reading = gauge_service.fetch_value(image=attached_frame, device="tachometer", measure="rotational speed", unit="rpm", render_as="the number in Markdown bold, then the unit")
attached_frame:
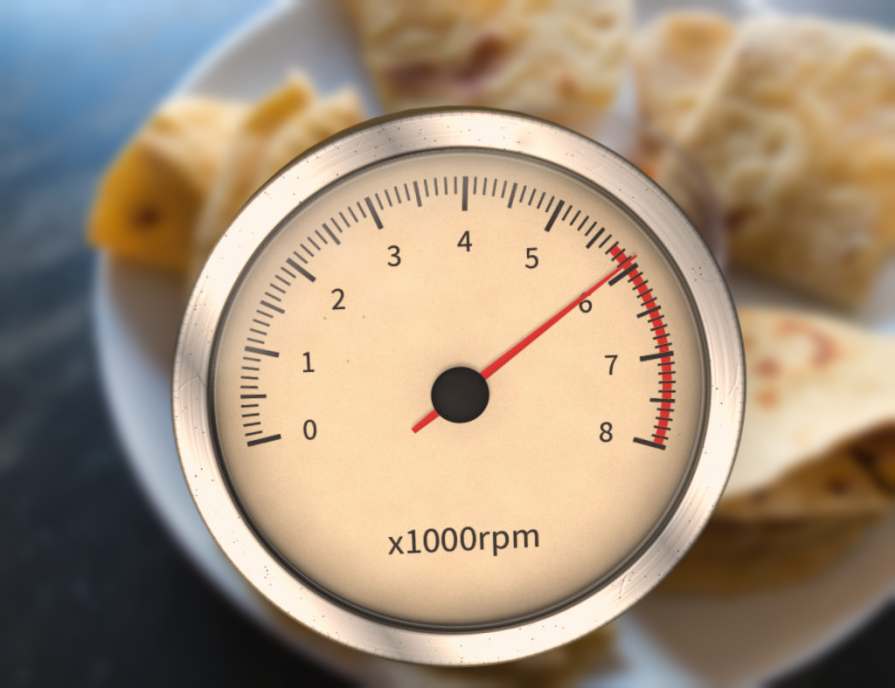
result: **5900** rpm
